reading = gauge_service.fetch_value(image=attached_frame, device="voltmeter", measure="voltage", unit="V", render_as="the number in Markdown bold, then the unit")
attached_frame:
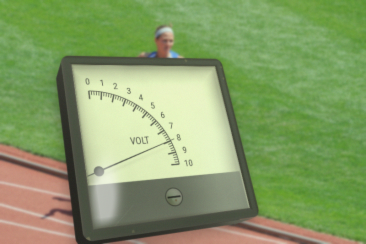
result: **8** V
